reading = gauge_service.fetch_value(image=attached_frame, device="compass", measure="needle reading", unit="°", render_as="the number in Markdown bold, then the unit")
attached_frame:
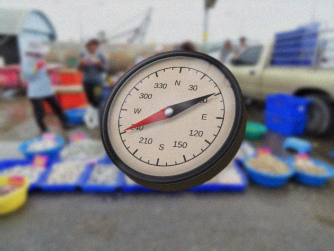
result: **240** °
